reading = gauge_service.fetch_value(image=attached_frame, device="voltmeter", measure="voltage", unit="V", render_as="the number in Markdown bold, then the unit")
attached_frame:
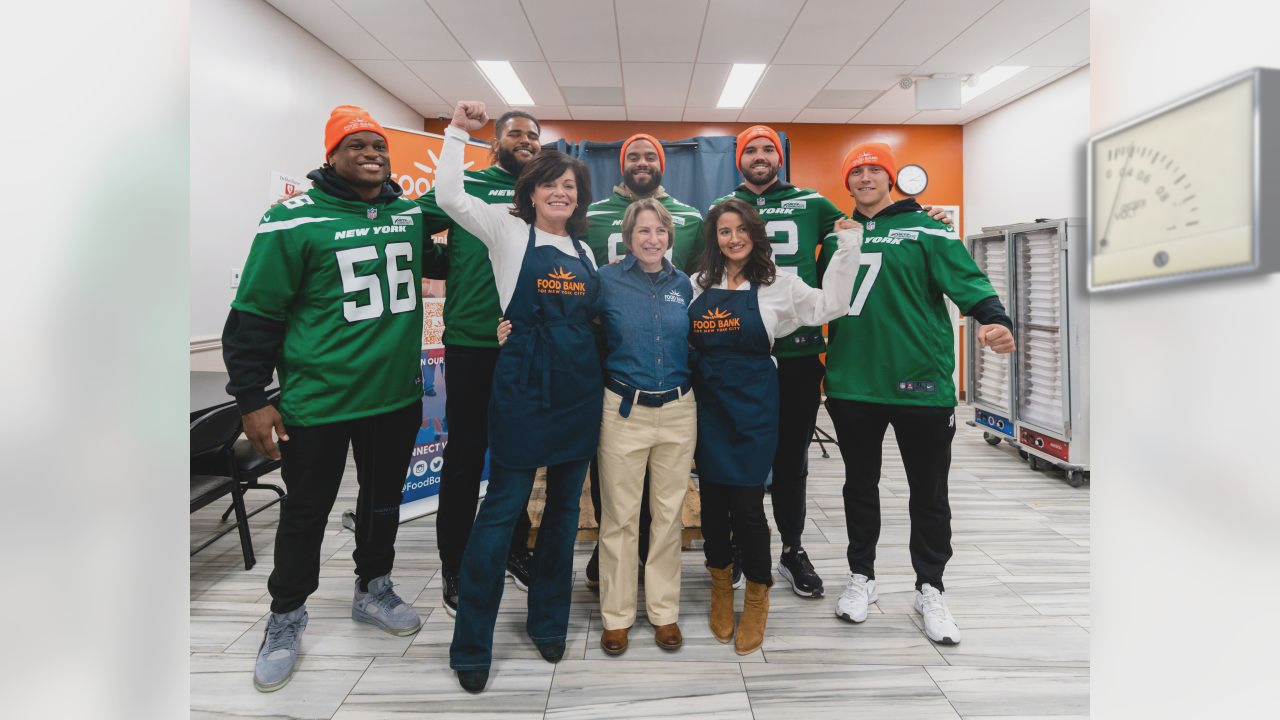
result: **0.4** V
